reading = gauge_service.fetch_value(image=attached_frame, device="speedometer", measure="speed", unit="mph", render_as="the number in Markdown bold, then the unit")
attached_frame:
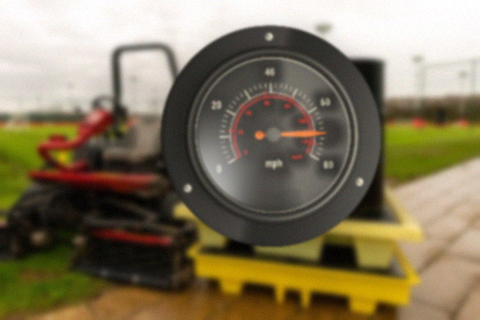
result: **70** mph
